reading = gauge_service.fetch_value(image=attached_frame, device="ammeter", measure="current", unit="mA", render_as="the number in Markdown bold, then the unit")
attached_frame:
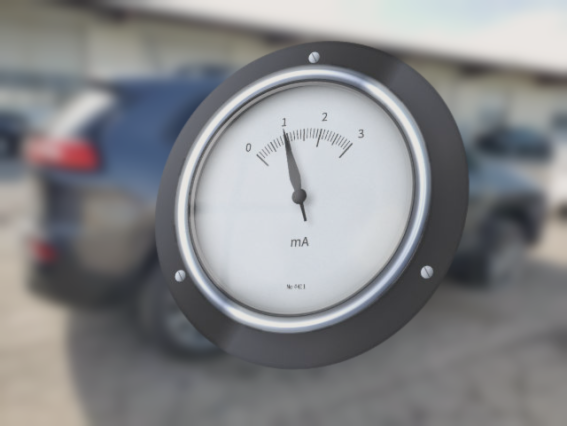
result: **1** mA
